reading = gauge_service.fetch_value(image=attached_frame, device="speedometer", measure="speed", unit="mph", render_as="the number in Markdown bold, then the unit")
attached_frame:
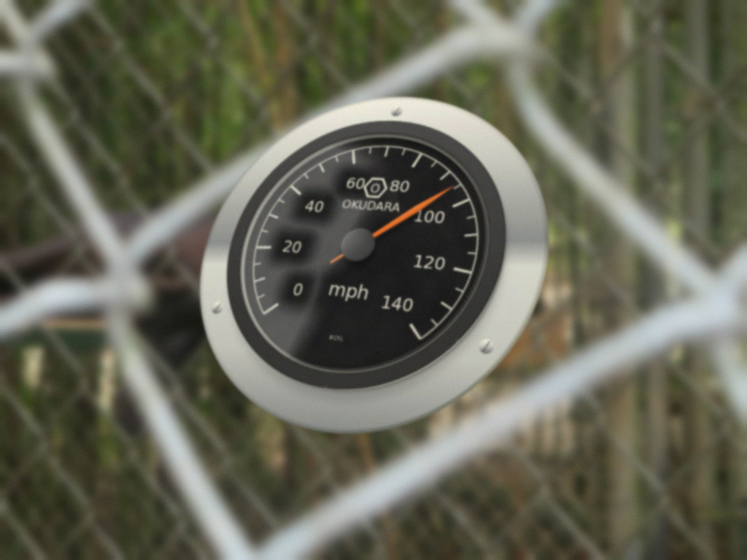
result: **95** mph
